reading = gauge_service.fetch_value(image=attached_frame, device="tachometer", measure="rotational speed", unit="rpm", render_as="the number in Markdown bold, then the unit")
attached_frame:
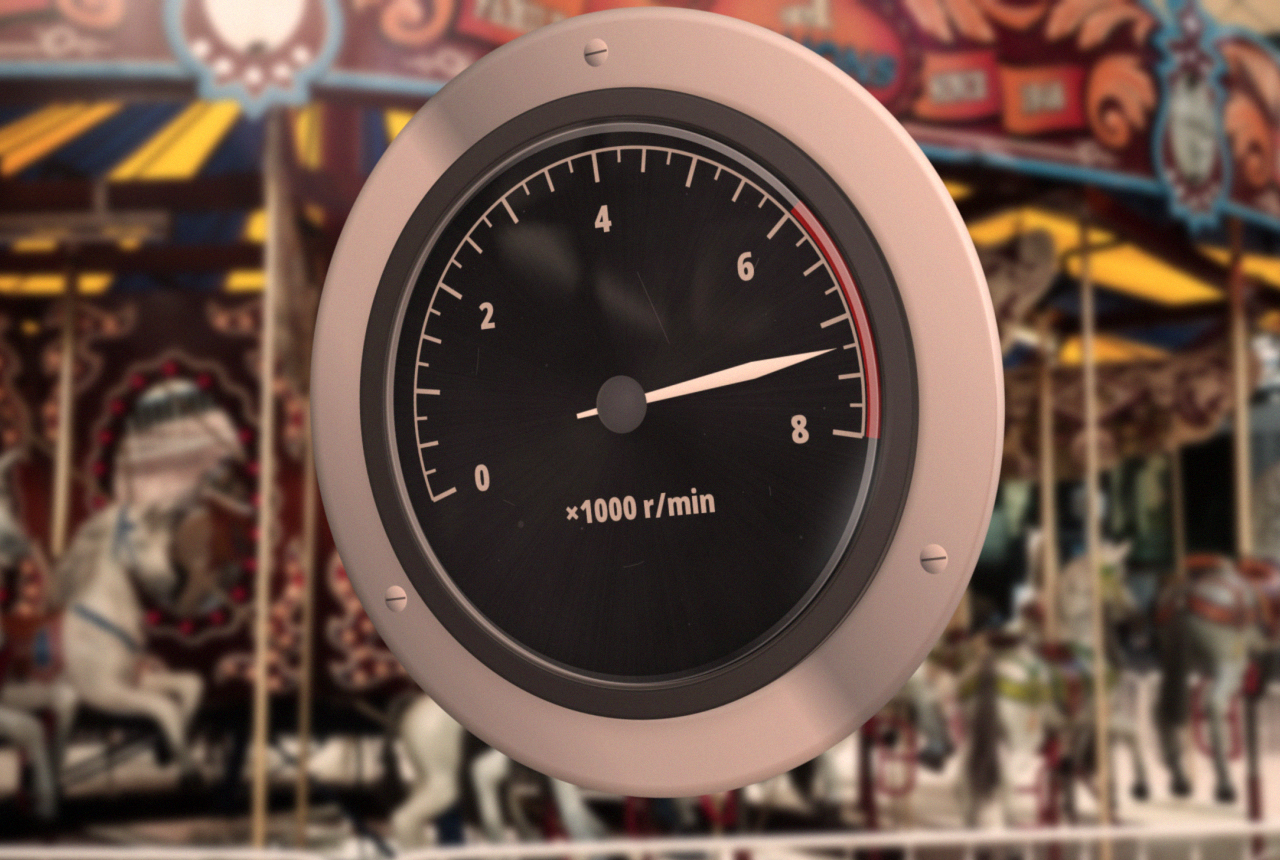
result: **7250** rpm
